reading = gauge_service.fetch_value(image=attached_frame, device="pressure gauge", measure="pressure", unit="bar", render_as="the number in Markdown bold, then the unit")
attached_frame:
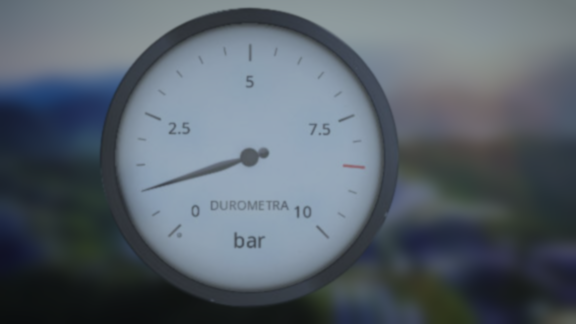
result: **1** bar
